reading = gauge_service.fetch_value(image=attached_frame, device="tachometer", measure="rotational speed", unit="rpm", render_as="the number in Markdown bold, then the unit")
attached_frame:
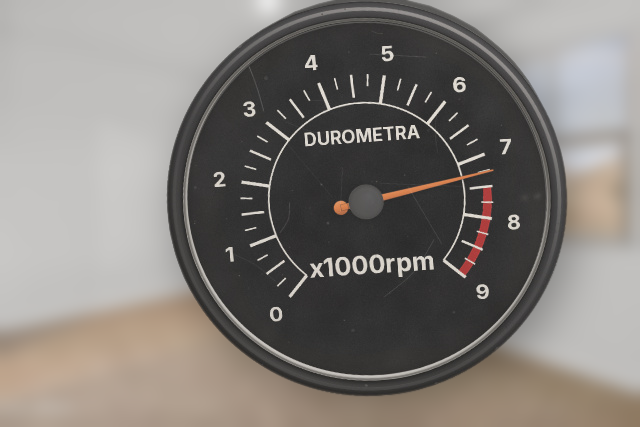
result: **7250** rpm
